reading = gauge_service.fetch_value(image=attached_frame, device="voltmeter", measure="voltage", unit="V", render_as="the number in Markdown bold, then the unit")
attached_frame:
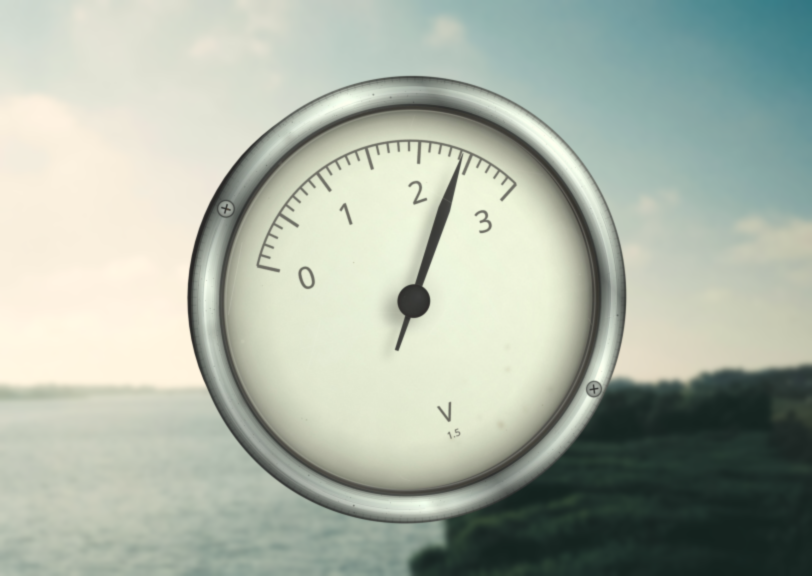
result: **2.4** V
